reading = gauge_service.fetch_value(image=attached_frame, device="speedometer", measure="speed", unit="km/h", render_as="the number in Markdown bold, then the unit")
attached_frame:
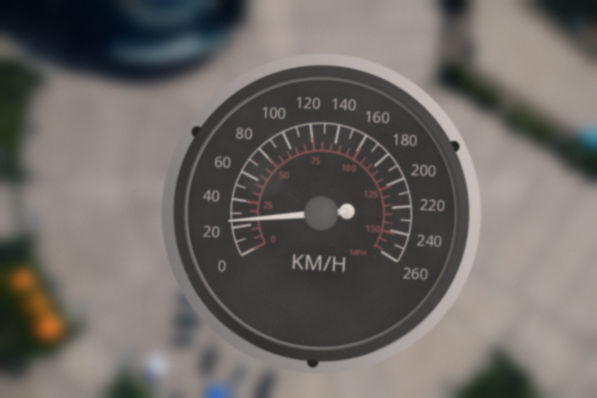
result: **25** km/h
